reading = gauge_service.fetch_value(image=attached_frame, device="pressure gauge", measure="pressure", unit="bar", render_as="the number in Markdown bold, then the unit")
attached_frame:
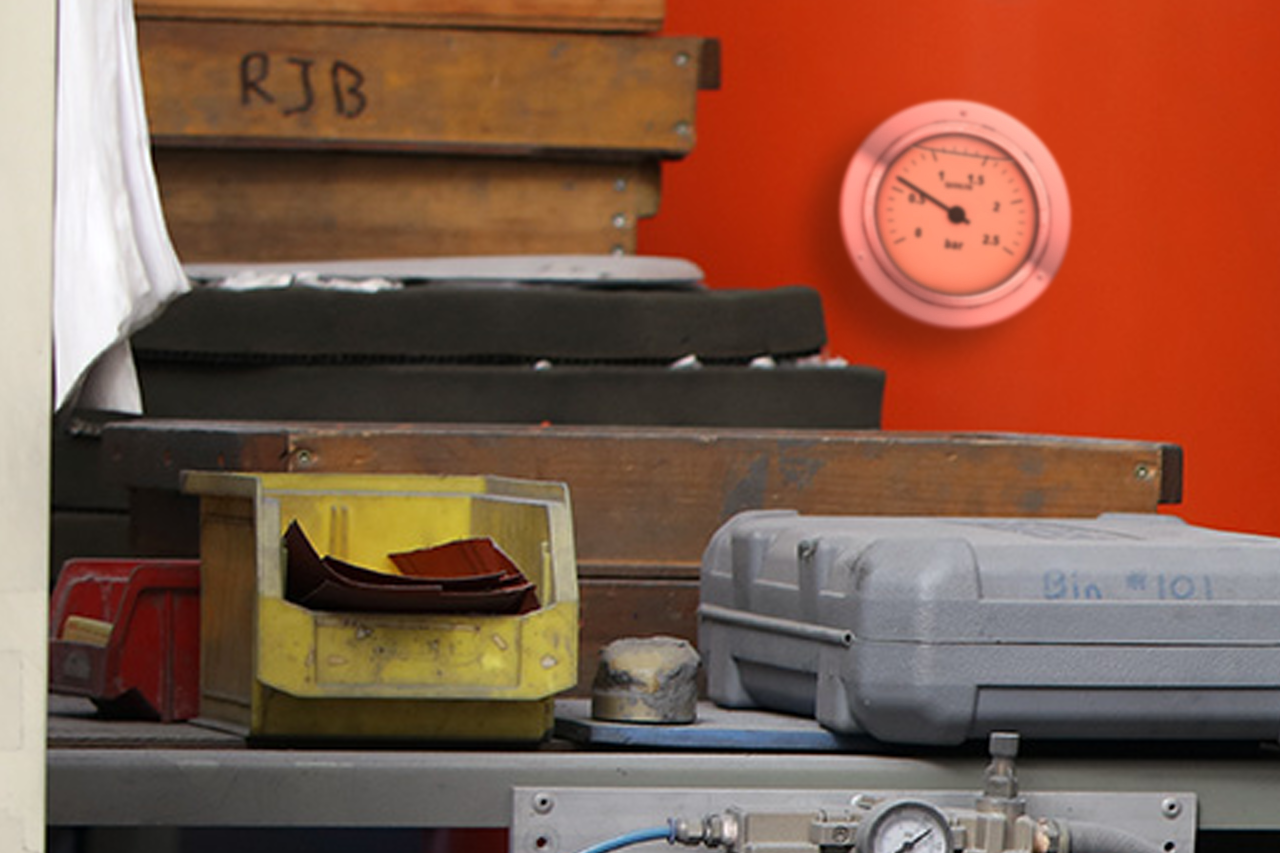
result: **0.6** bar
